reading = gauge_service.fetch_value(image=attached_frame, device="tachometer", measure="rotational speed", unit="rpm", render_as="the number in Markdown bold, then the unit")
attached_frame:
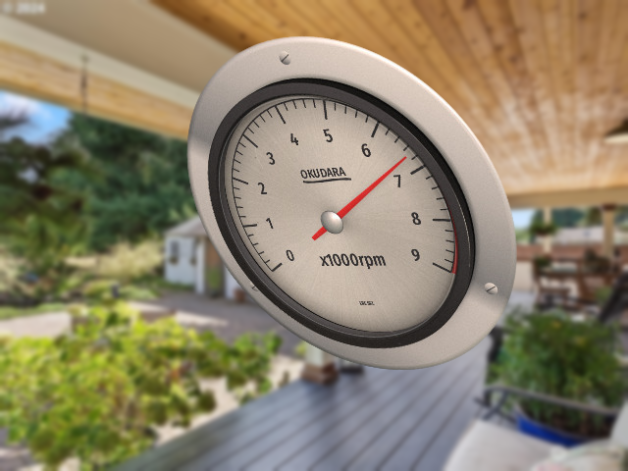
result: **6700** rpm
